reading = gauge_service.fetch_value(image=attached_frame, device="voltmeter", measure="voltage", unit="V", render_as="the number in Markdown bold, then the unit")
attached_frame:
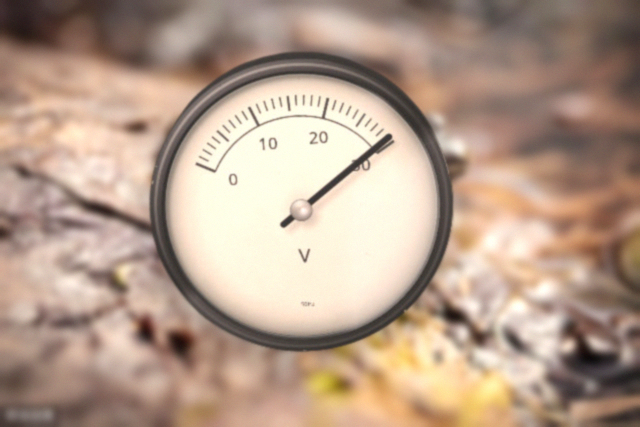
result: **29** V
